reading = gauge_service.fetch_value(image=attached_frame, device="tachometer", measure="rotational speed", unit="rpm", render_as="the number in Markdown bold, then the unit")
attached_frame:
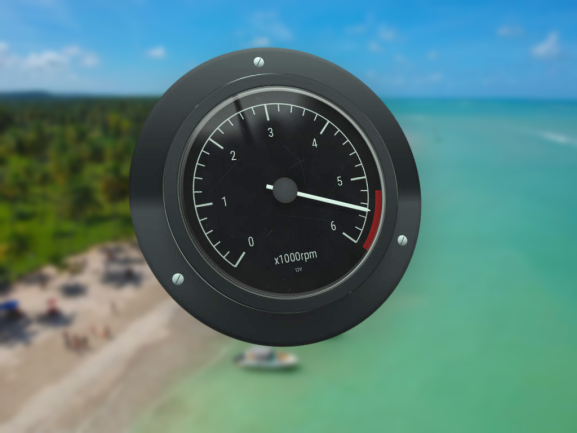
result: **5500** rpm
